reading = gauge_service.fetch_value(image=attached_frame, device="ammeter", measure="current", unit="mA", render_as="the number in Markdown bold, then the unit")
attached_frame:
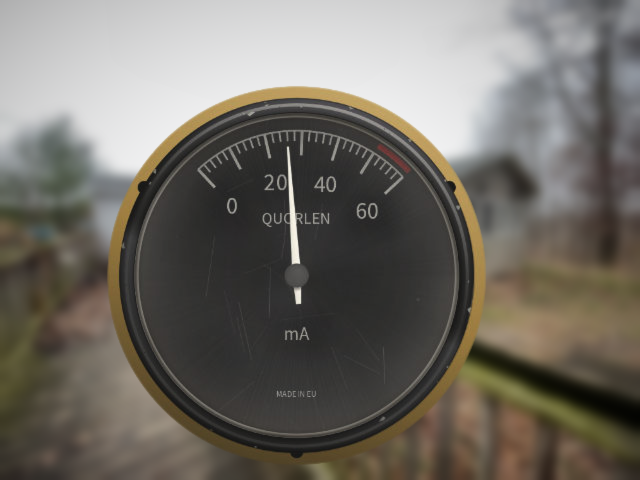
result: **26** mA
